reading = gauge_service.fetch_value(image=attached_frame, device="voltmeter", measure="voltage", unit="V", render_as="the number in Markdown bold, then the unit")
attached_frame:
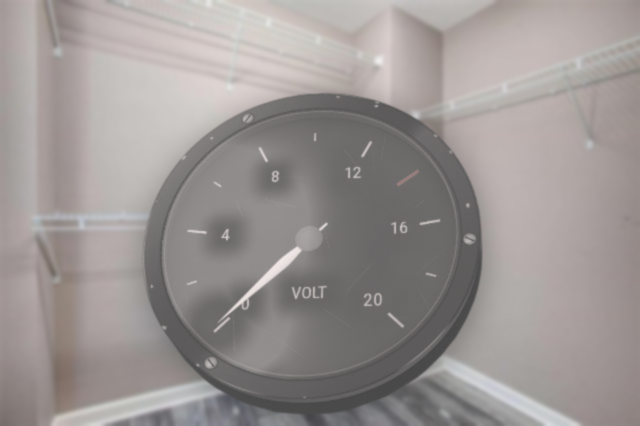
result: **0** V
